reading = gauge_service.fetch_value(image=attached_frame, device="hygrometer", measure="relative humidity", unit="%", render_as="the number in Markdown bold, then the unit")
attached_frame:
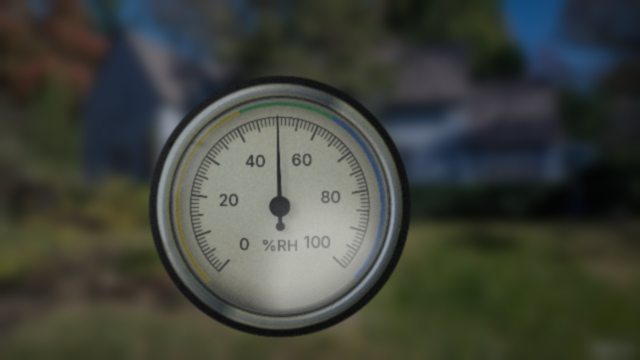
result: **50** %
